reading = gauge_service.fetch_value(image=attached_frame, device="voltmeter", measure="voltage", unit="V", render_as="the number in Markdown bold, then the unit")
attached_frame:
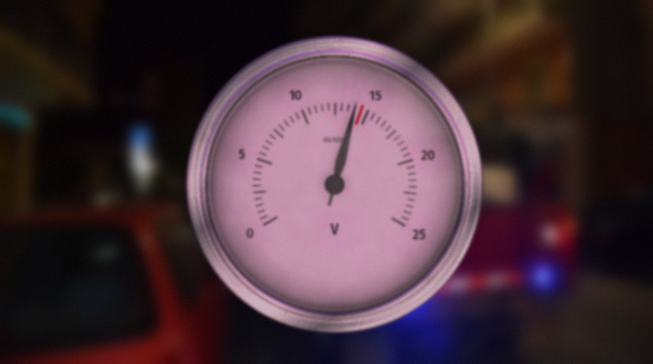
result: **14** V
